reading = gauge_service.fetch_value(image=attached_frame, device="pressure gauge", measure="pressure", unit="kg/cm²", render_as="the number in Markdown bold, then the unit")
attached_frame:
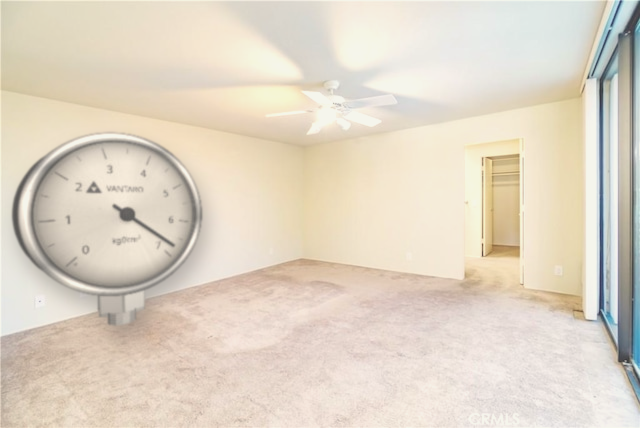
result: **6.75** kg/cm²
